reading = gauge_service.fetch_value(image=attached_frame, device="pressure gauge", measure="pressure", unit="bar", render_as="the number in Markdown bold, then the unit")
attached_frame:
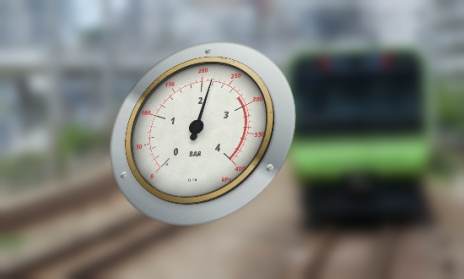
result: **2.2** bar
